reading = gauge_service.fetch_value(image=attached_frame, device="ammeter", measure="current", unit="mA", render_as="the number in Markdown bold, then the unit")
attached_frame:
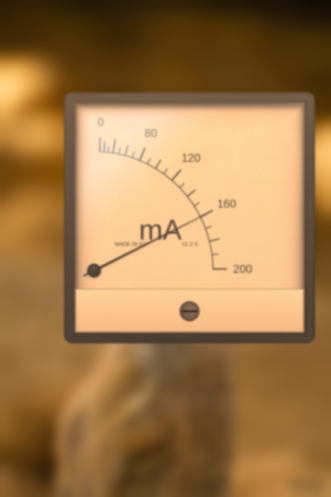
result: **160** mA
